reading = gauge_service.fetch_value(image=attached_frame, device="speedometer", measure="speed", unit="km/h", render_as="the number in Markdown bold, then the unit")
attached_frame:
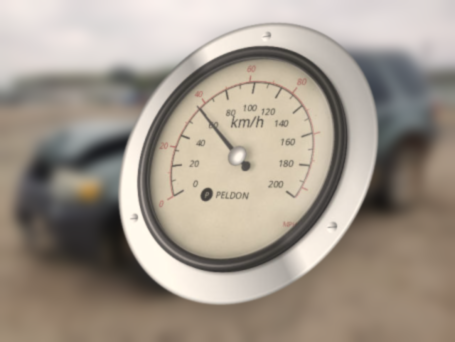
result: **60** km/h
